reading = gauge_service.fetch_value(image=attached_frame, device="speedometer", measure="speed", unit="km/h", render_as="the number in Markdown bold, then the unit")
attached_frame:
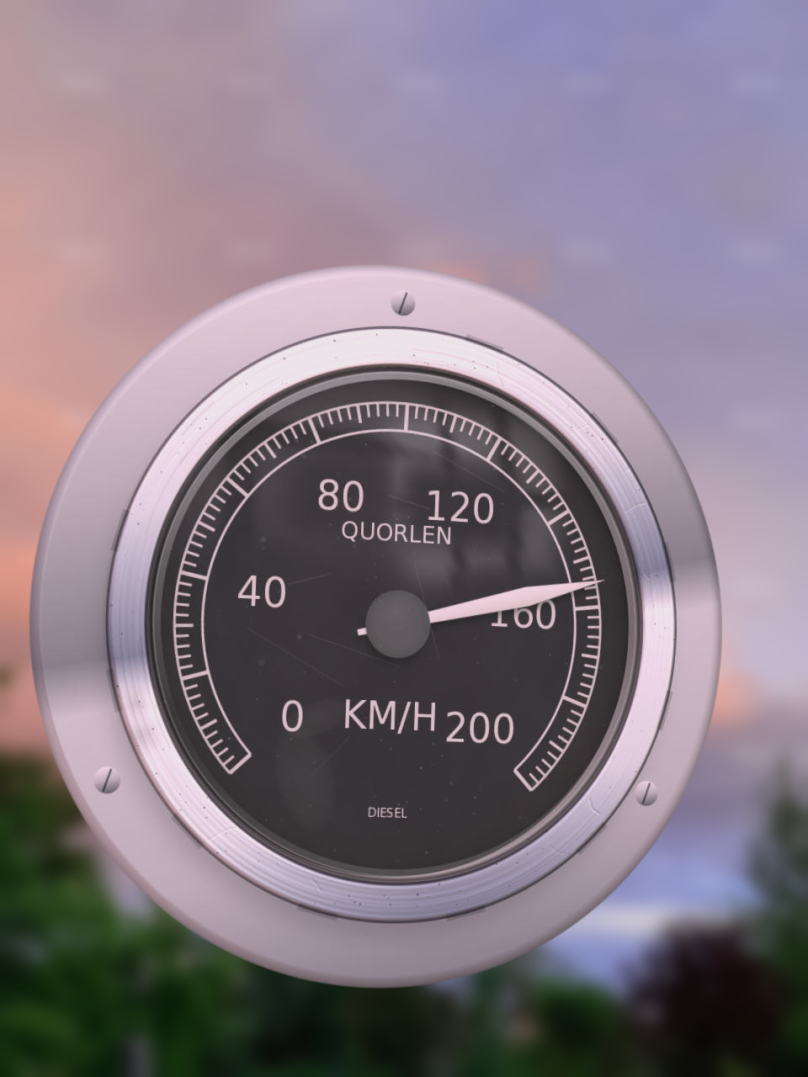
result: **155** km/h
